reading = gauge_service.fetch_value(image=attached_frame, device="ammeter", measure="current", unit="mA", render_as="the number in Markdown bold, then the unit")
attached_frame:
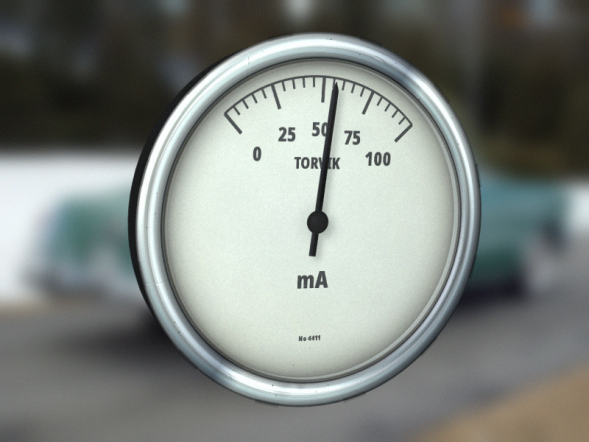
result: **55** mA
